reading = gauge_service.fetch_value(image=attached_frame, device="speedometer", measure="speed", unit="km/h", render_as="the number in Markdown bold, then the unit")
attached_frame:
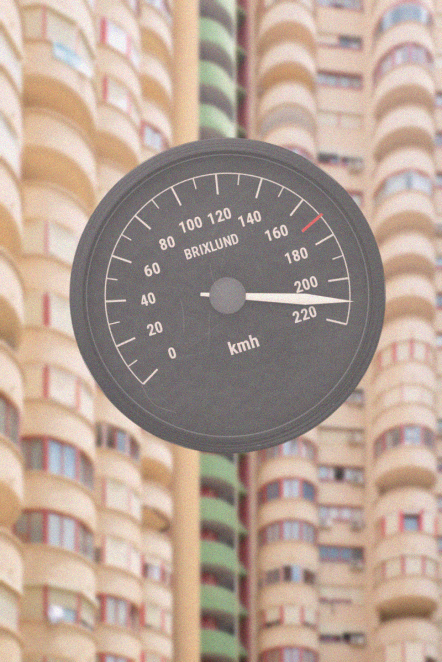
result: **210** km/h
